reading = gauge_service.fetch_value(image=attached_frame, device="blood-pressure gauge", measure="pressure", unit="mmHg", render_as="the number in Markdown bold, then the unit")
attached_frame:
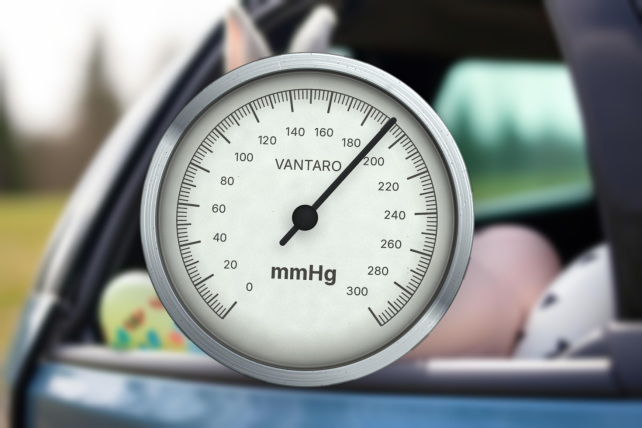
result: **192** mmHg
